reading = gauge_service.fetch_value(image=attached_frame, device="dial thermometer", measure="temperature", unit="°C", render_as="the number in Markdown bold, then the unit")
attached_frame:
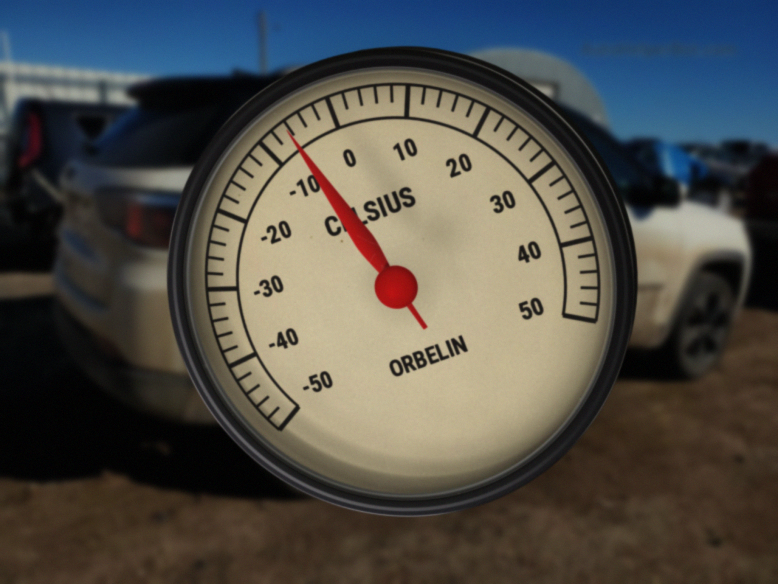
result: **-6** °C
